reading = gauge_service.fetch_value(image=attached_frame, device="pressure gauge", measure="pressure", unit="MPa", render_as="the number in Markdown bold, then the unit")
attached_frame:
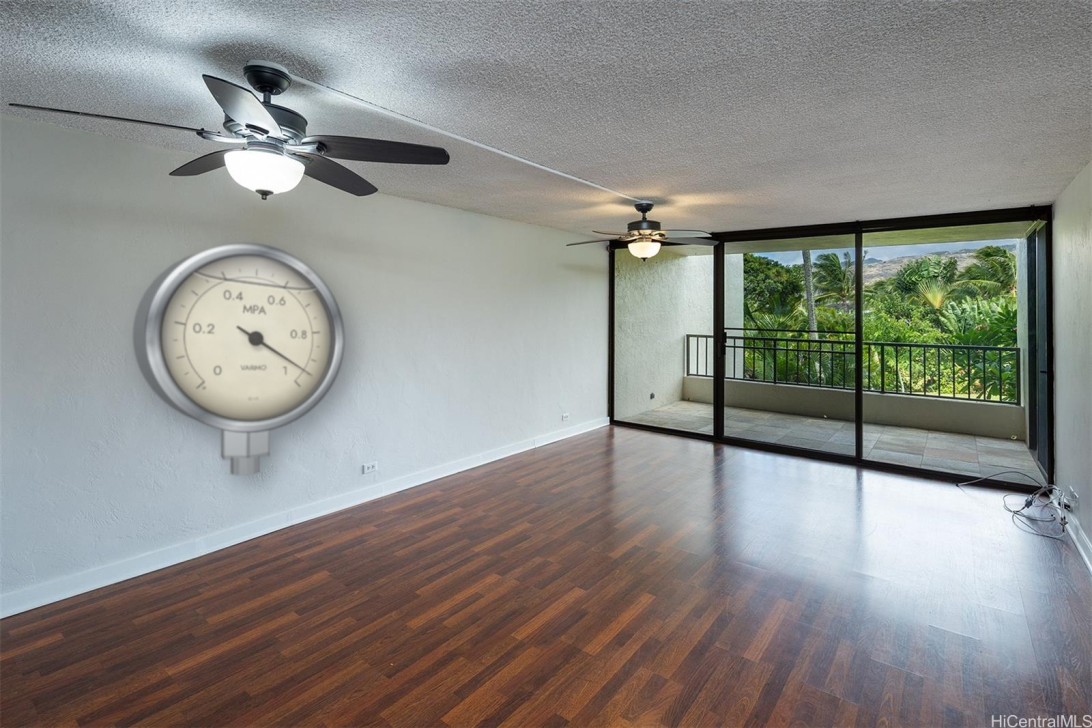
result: **0.95** MPa
